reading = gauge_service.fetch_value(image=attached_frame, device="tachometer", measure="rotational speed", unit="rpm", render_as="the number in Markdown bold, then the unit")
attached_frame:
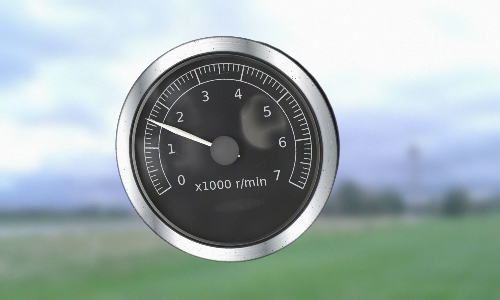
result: **1600** rpm
